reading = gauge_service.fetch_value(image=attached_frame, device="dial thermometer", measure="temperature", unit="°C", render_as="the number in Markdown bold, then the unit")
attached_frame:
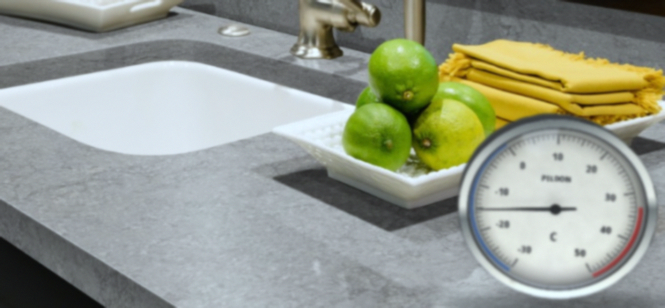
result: **-15** °C
